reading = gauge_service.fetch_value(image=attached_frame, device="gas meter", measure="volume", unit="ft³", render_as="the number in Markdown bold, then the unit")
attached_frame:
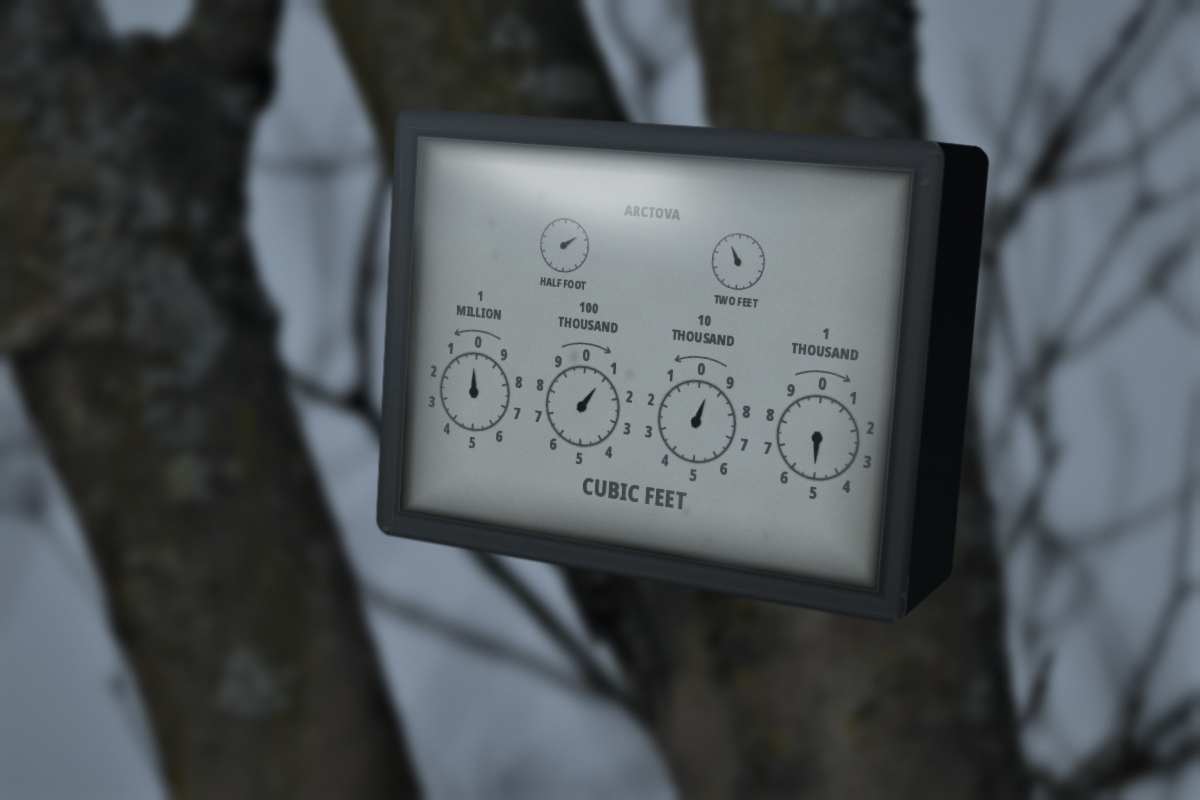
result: **9500** ft³
